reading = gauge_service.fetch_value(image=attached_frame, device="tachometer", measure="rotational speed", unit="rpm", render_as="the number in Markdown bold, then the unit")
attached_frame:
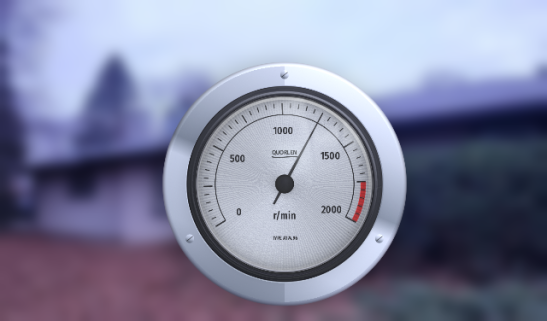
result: **1250** rpm
